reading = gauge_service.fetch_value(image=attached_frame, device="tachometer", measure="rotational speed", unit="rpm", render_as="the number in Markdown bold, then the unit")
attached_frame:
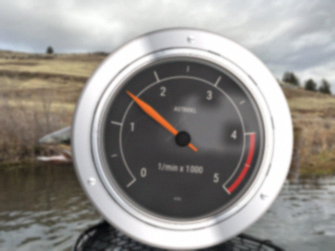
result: **1500** rpm
